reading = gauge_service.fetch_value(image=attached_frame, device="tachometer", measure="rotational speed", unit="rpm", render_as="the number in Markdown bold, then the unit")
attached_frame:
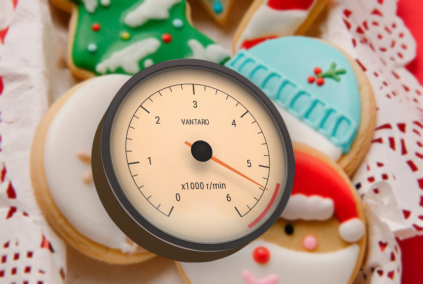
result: **5400** rpm
